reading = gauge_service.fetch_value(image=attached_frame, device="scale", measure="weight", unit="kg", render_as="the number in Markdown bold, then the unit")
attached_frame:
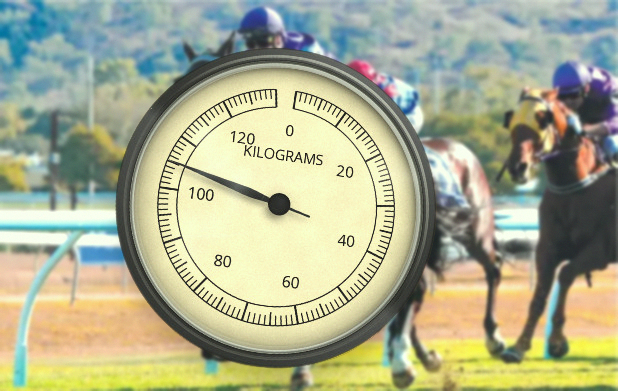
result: **105** kg
